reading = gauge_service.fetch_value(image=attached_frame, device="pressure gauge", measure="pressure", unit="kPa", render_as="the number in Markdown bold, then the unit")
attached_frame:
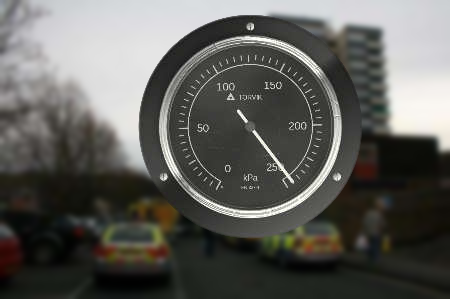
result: **245** kPa
